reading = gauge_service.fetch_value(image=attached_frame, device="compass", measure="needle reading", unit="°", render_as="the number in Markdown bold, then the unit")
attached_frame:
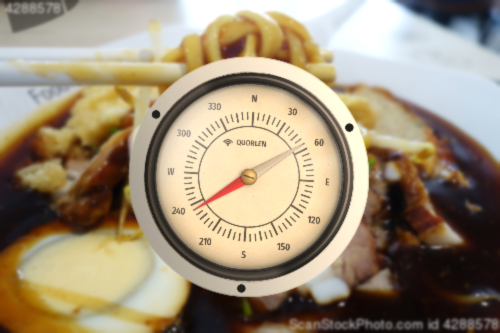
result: **235** °
